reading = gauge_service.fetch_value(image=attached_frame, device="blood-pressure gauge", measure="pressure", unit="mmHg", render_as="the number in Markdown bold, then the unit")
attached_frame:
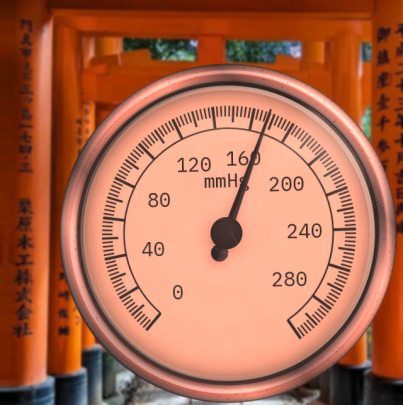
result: **168** mmHg
